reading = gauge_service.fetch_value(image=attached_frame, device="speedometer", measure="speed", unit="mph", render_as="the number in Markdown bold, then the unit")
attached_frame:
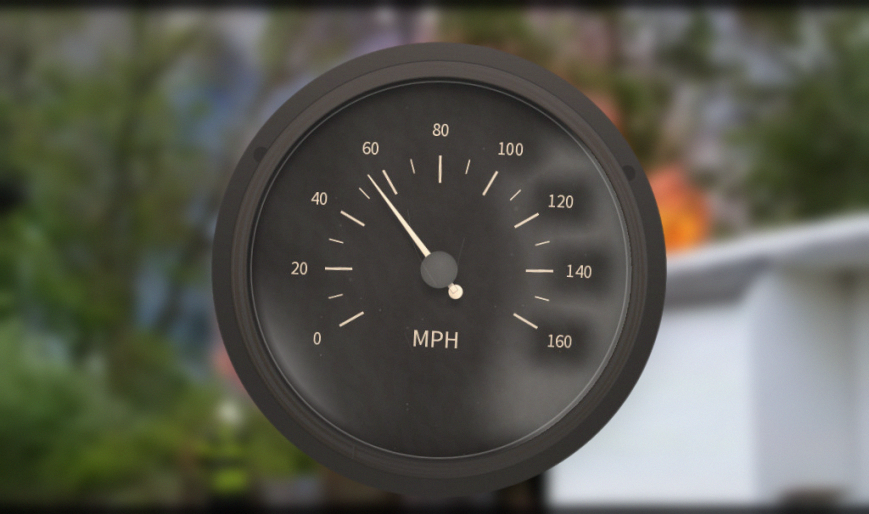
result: **55** mph
